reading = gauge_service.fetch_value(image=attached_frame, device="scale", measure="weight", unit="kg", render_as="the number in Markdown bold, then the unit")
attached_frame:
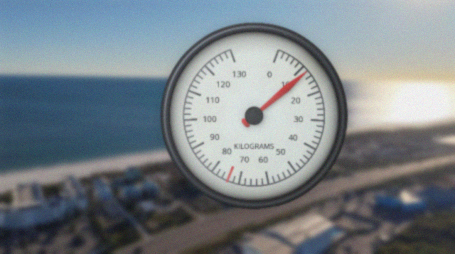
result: **12** kg
